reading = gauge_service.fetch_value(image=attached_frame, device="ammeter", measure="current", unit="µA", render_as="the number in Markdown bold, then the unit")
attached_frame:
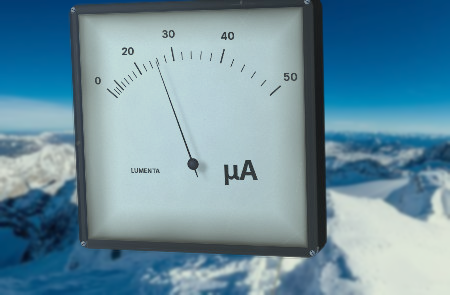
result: **26** µA
